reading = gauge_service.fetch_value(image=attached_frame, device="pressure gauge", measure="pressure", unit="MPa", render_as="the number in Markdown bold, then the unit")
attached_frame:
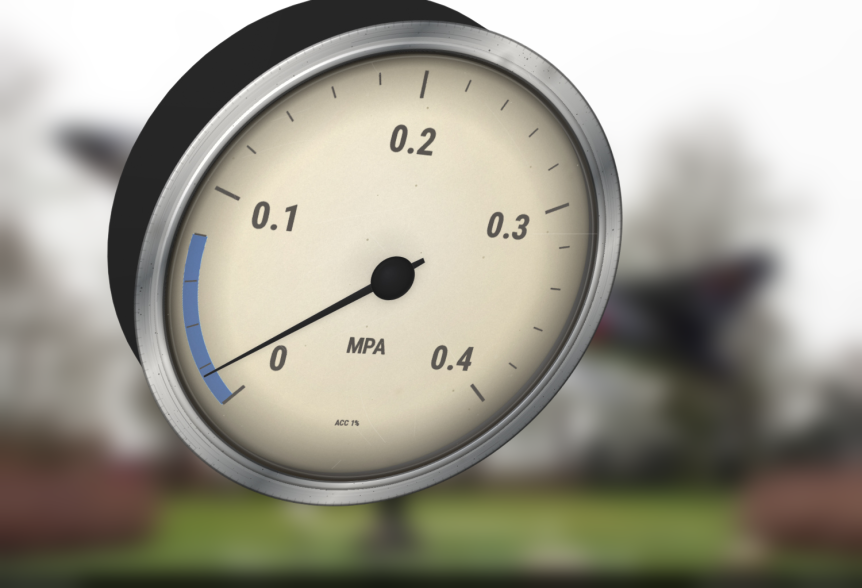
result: **0.02** MPa
